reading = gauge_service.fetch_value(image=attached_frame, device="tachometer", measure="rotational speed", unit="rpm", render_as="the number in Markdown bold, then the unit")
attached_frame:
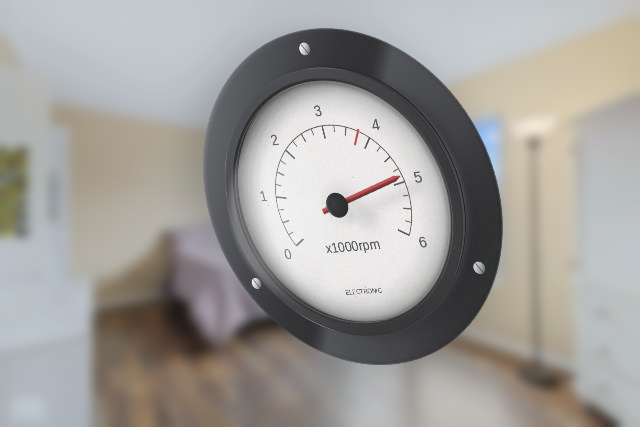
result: **4875** rpm
